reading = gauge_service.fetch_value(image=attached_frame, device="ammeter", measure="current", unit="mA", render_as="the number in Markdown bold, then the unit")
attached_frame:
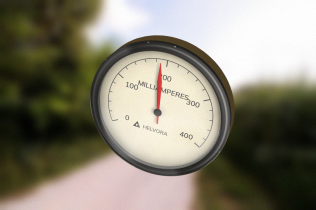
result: **190** mA
